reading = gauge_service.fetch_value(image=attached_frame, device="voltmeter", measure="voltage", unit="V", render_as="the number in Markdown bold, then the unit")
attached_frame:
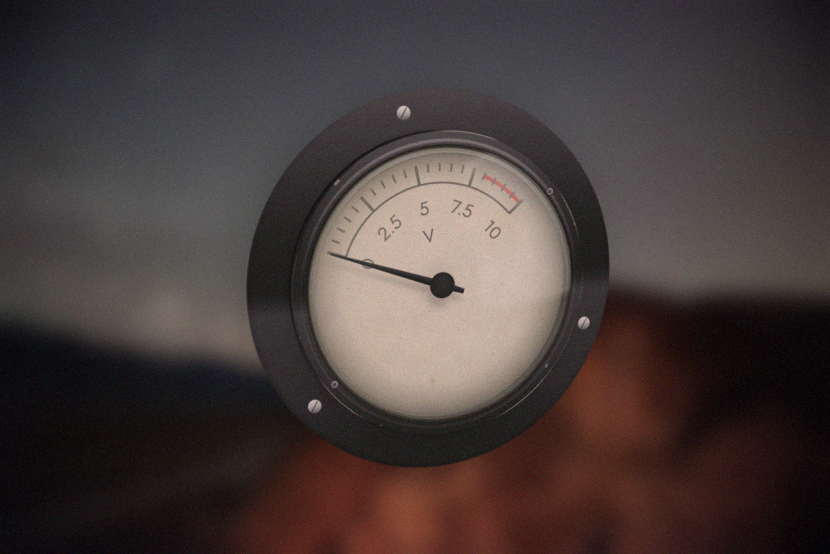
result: **0** V
